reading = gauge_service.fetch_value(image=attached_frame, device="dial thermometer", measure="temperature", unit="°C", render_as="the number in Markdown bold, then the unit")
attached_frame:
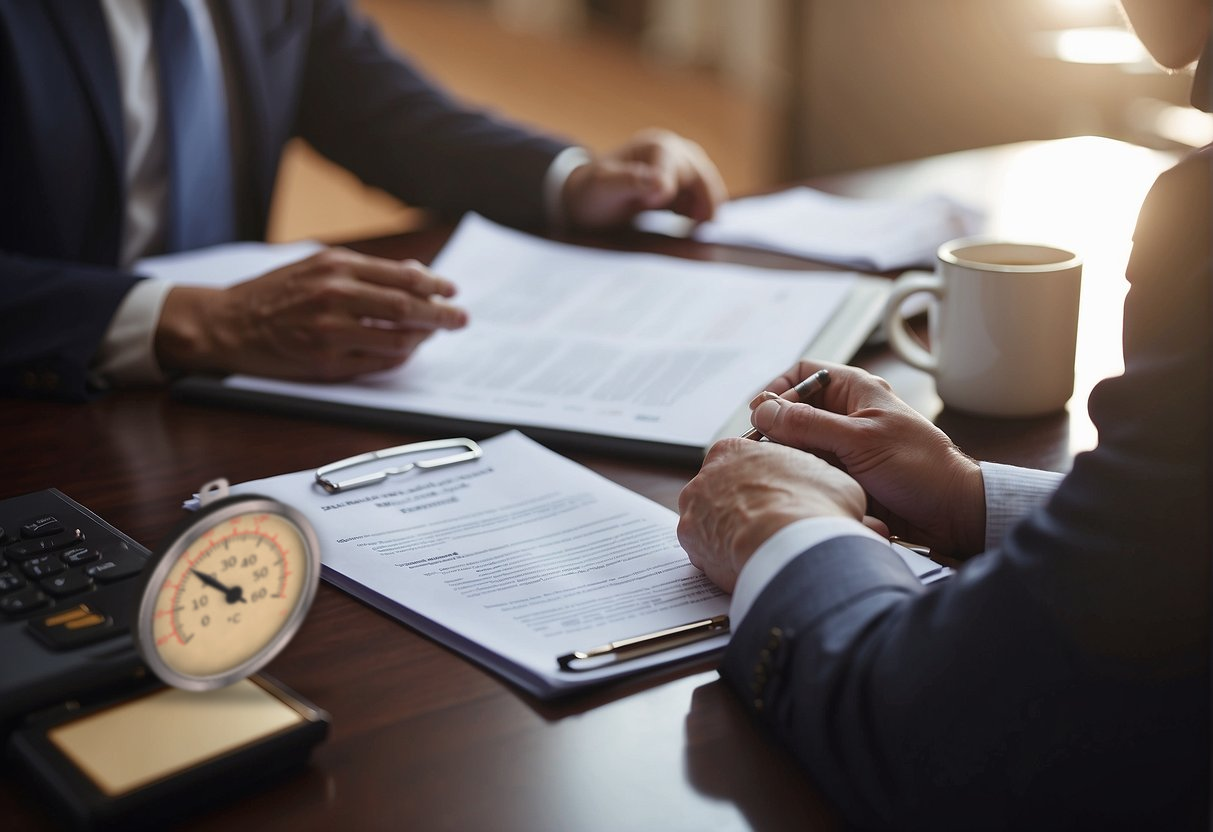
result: **20** °C
